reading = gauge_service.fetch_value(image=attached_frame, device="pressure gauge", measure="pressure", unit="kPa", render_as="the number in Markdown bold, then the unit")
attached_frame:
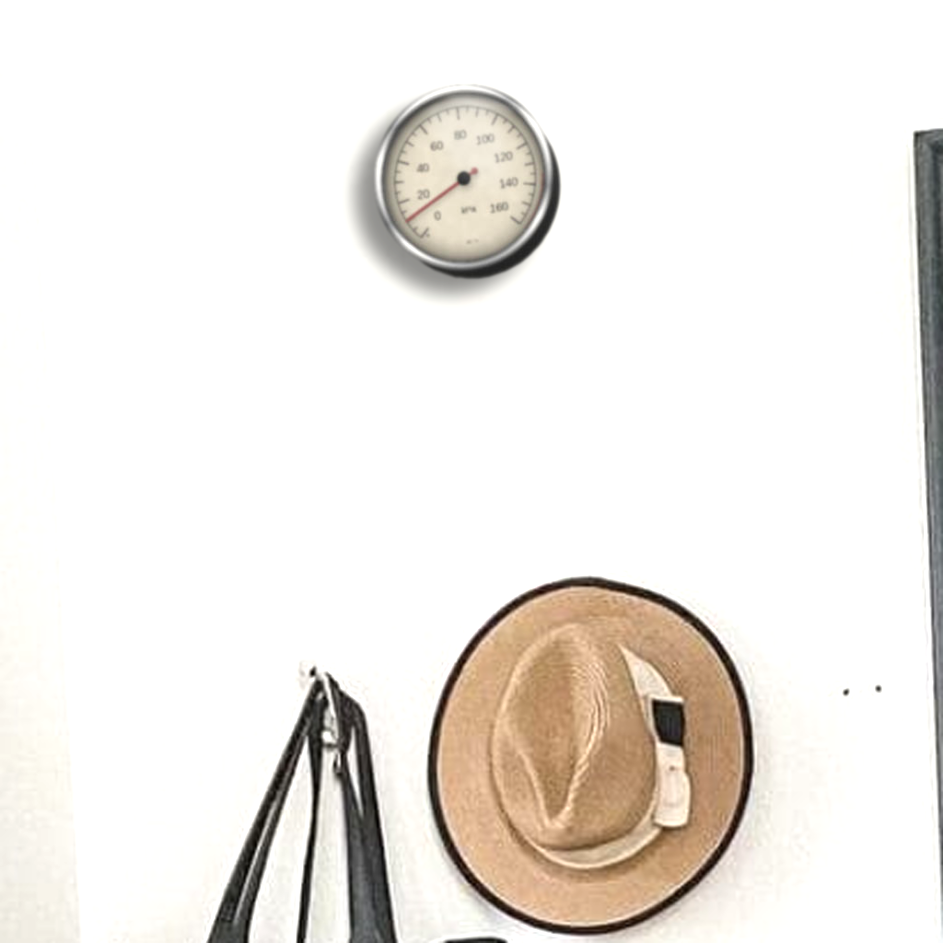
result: **10** kPa
